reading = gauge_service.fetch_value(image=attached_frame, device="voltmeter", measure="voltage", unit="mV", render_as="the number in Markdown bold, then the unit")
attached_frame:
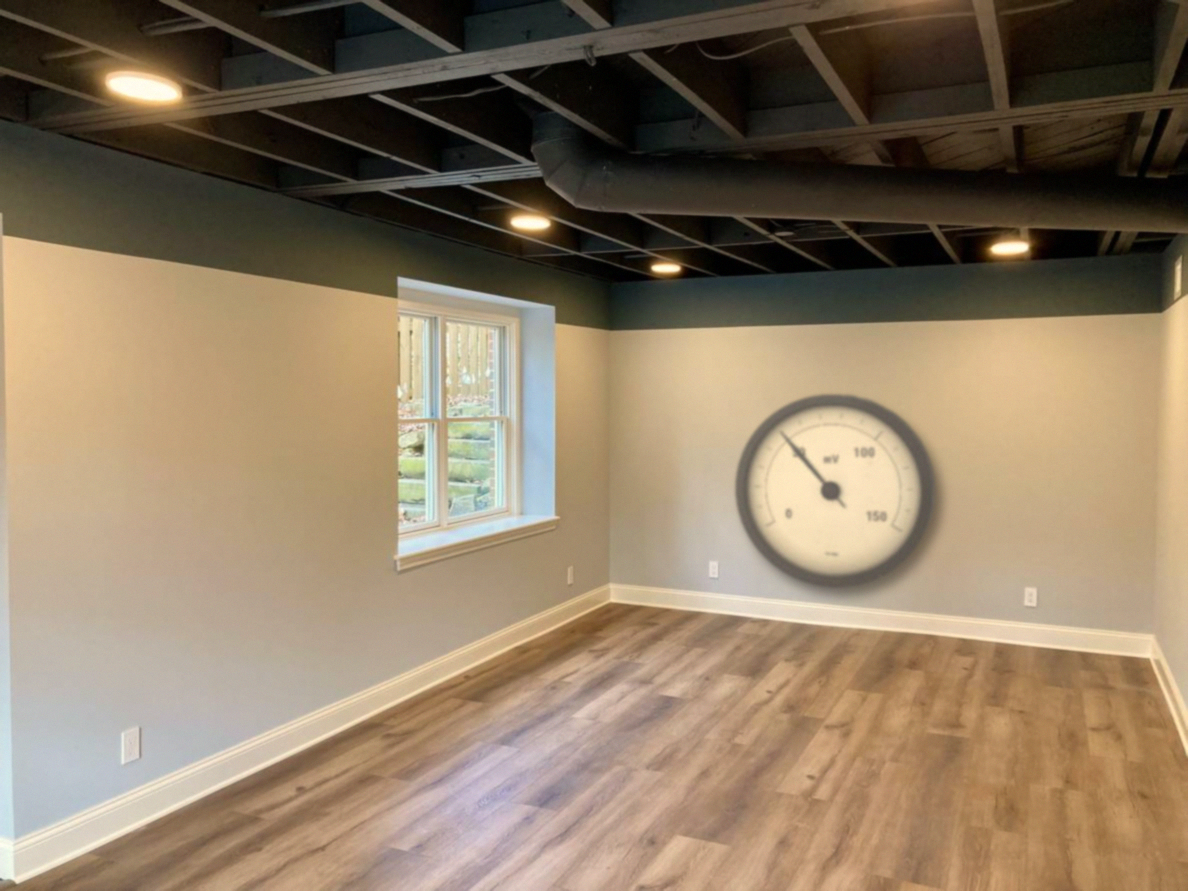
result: **50** mV
